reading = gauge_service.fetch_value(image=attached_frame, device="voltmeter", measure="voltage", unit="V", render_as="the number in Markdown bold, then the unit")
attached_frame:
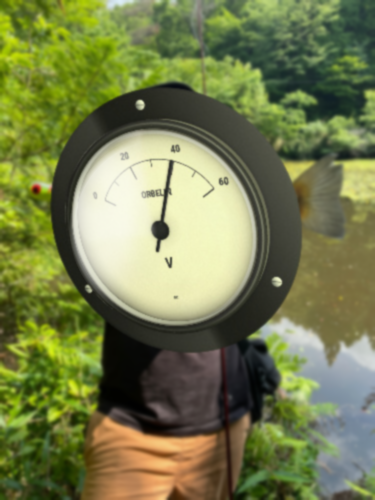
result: **40** V
